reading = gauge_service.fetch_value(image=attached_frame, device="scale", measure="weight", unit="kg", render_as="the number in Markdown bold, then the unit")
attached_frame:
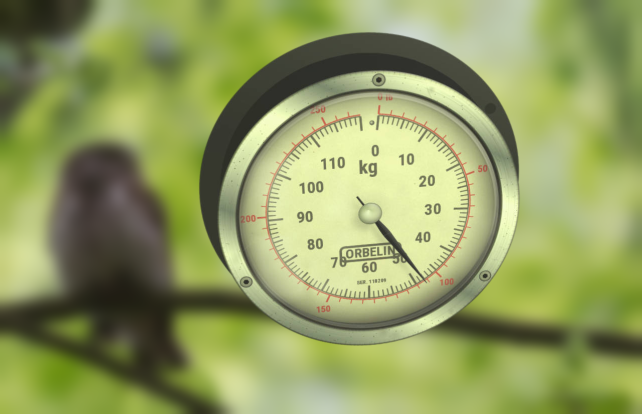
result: **48** kg
